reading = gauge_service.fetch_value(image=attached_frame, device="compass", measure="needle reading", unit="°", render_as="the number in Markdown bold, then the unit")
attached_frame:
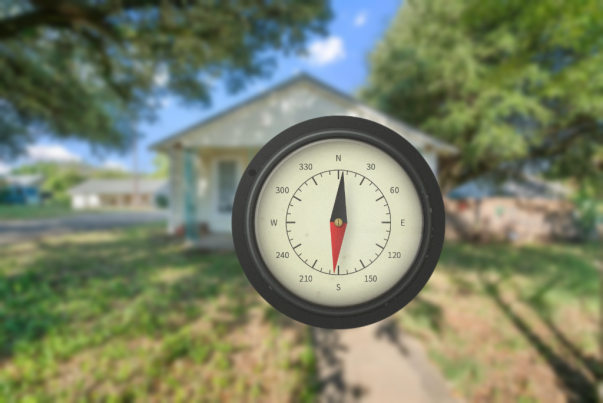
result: **185** °
